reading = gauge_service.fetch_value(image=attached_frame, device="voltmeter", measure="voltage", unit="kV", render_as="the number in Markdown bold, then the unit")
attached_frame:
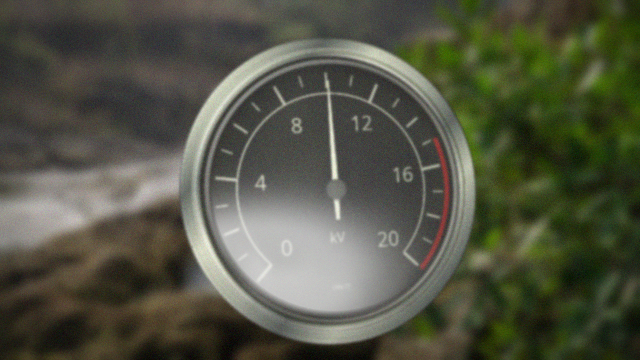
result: **10** kV
